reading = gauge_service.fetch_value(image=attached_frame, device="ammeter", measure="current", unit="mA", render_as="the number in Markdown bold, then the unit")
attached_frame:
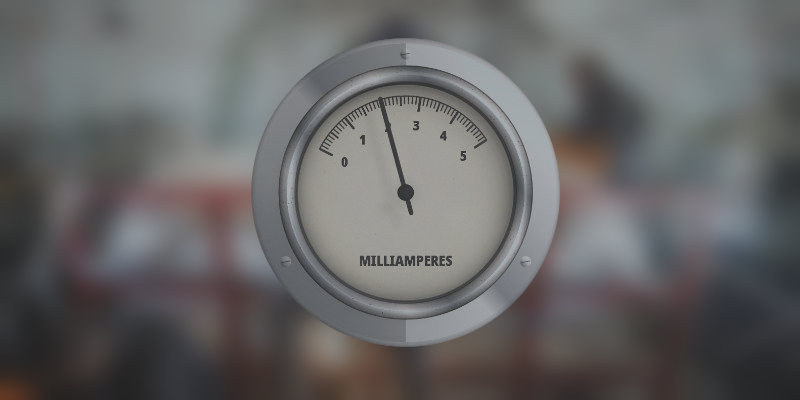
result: **2** mA
